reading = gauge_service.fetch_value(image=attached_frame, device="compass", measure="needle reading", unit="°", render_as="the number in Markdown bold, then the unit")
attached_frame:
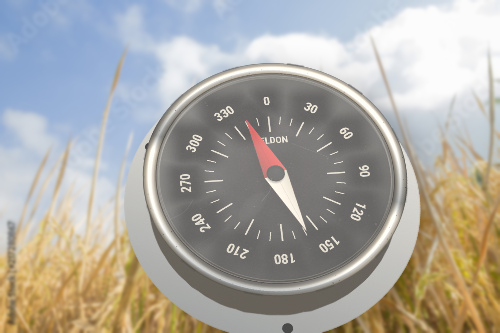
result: **340** °
